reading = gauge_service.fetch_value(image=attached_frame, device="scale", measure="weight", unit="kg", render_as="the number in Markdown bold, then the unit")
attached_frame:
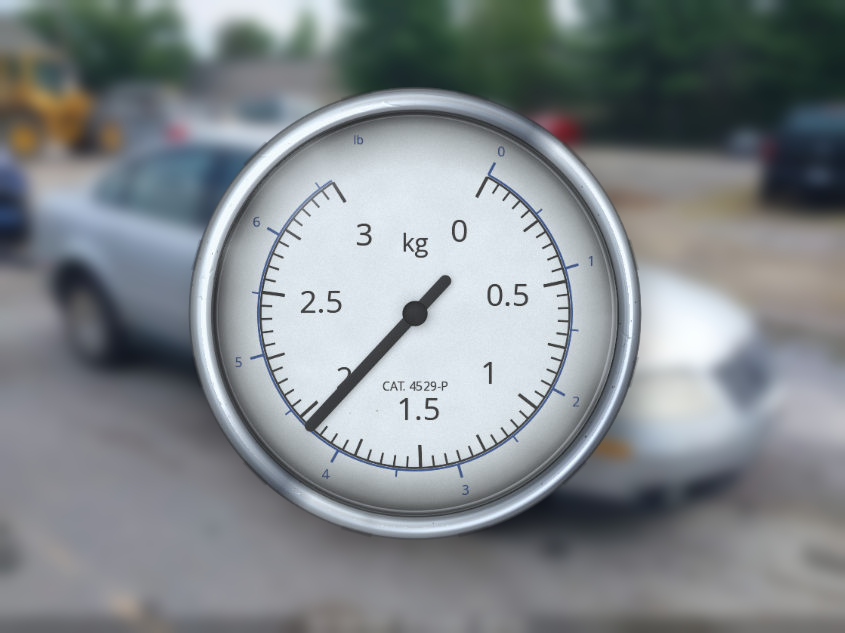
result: **1.95** kg
